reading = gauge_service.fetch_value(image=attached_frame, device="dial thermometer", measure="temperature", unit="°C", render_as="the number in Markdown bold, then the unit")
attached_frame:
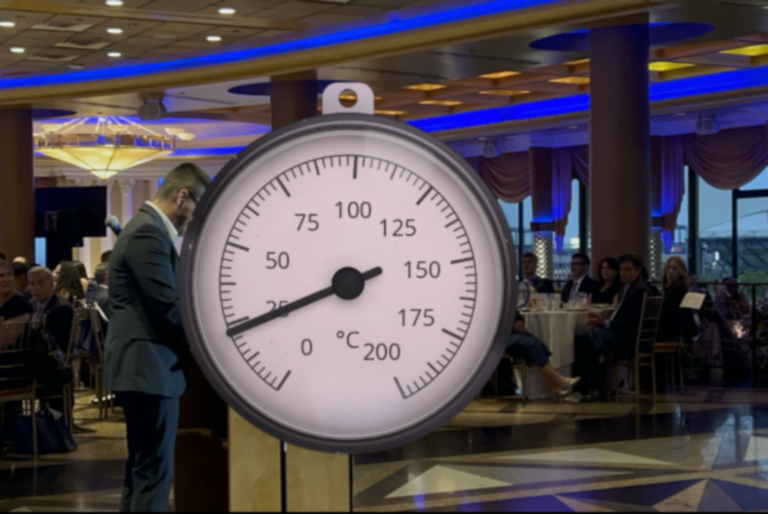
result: **22.5** °C
